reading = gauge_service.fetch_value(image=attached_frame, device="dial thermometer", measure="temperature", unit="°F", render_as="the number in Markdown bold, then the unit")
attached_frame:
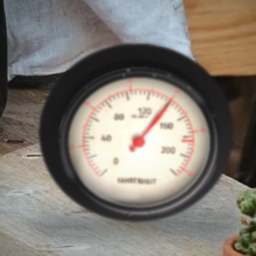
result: **140** °F
